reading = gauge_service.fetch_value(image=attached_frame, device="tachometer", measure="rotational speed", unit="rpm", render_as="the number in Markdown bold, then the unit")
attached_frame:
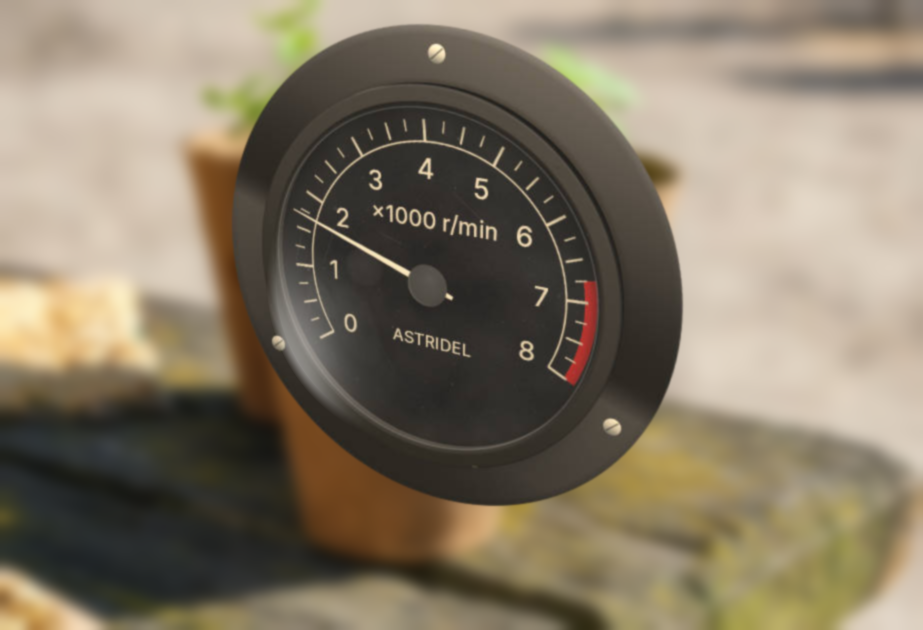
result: **1750** rpm
